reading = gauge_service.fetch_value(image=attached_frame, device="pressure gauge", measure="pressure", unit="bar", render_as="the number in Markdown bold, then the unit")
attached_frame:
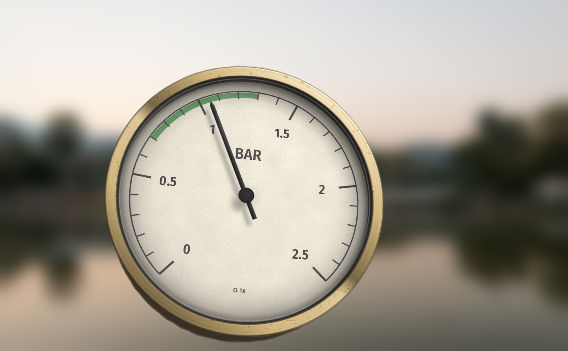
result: **1.05** bar
